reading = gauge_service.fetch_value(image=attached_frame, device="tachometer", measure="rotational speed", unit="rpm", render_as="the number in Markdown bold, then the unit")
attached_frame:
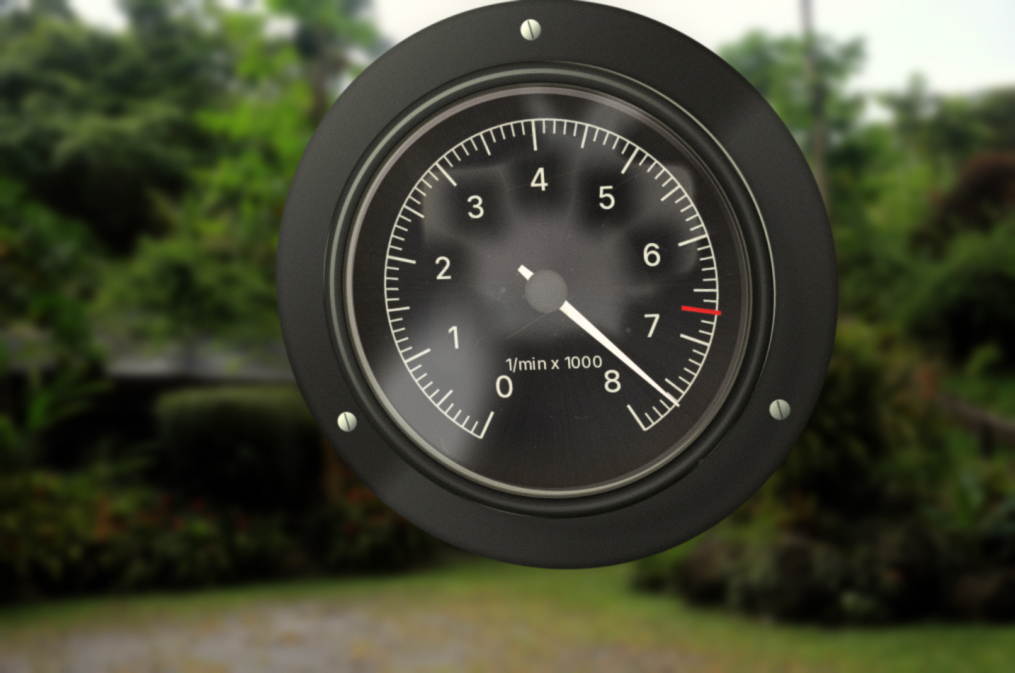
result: **7600** rpm
